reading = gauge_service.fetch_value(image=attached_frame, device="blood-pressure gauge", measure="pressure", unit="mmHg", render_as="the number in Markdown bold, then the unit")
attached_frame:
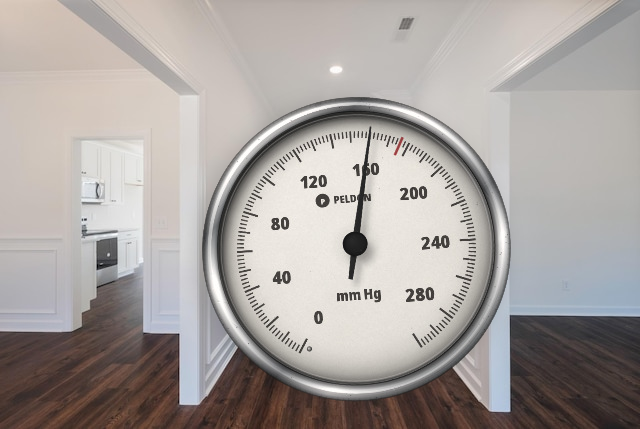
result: **160** mmHg
